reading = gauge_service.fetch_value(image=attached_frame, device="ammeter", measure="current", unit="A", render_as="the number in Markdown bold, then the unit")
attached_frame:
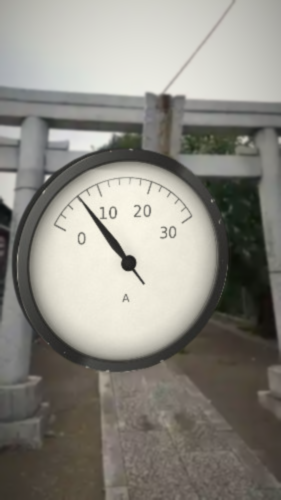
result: **6** A
